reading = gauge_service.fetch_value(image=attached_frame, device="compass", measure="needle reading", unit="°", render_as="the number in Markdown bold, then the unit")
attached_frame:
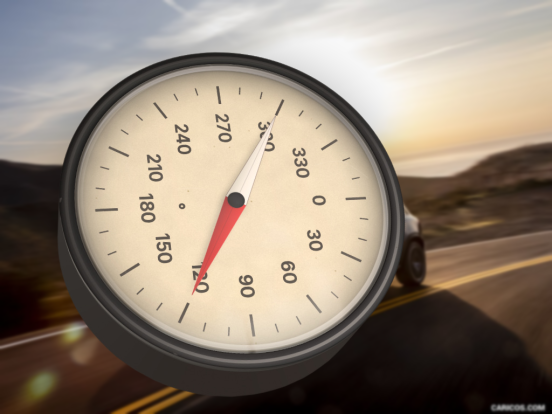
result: **120** °
